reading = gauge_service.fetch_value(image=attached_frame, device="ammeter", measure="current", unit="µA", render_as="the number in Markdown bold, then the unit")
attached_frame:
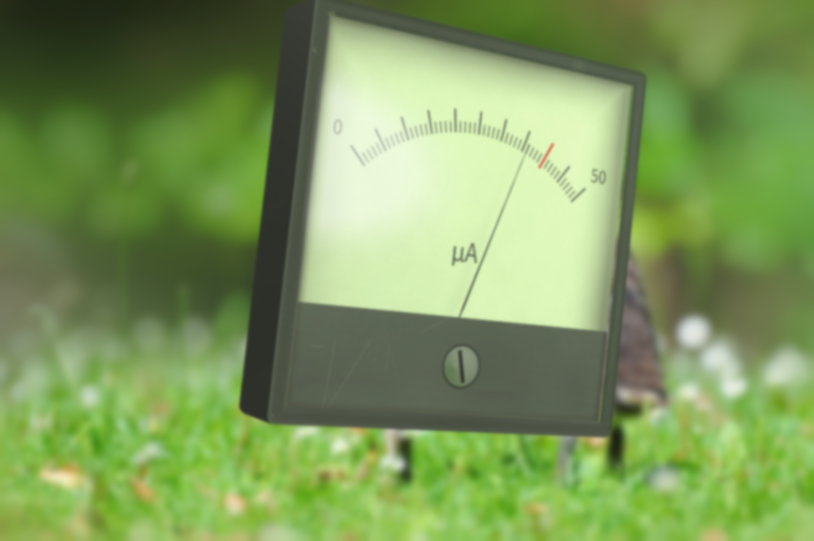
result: **35** µA
